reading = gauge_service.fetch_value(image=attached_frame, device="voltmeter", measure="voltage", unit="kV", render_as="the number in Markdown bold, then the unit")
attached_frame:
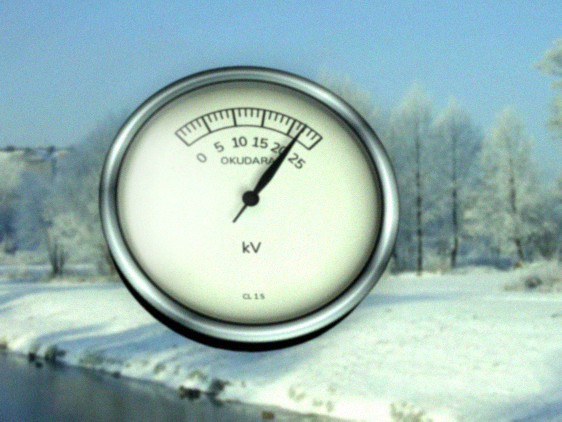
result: **22** kV
